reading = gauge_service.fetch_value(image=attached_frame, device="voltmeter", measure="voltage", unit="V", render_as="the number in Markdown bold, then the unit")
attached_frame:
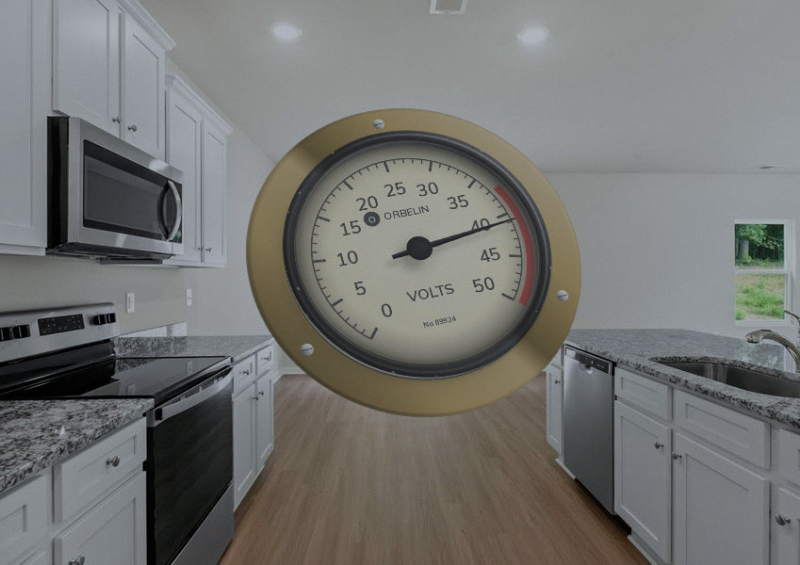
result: **41** V
